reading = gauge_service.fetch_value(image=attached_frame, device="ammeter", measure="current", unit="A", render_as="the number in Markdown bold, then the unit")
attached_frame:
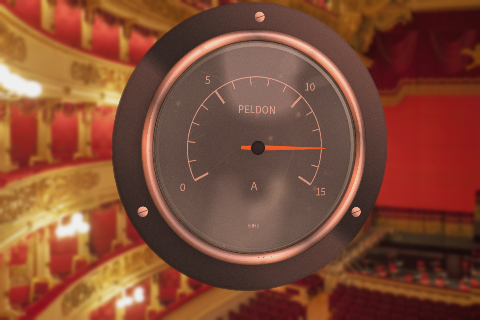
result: **13** A
